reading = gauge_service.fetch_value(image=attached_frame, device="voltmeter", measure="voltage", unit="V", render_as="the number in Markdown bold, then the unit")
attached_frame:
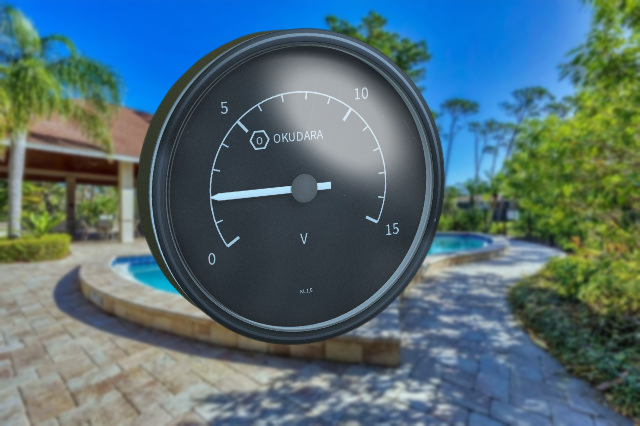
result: **2** V
